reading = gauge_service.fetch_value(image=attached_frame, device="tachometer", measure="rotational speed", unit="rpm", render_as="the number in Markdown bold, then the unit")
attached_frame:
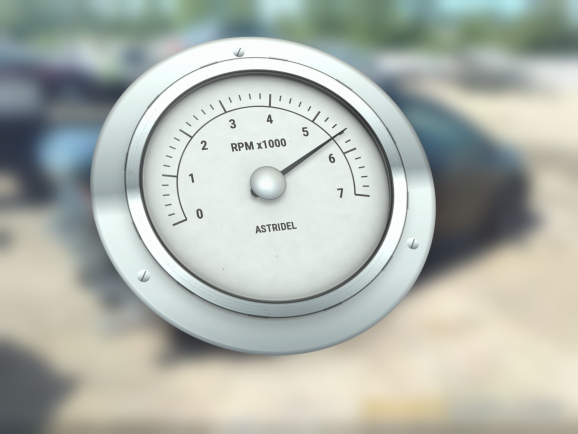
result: **5600** rpm
